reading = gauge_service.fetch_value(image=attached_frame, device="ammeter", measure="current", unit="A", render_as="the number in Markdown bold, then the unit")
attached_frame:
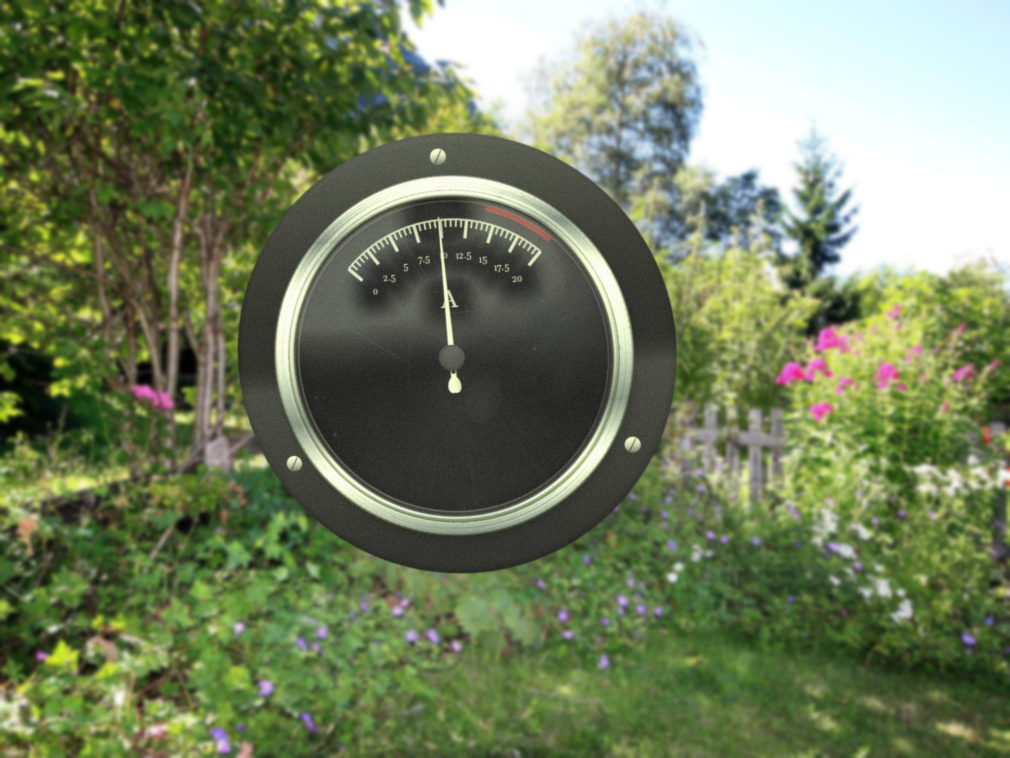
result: **10** A
